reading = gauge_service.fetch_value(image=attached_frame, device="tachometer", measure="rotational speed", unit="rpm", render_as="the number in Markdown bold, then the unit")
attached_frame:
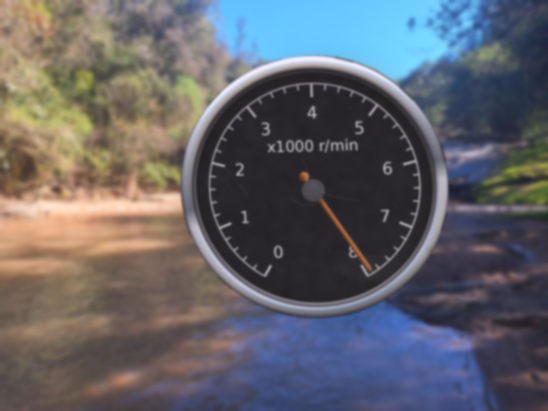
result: **7900** rpm
